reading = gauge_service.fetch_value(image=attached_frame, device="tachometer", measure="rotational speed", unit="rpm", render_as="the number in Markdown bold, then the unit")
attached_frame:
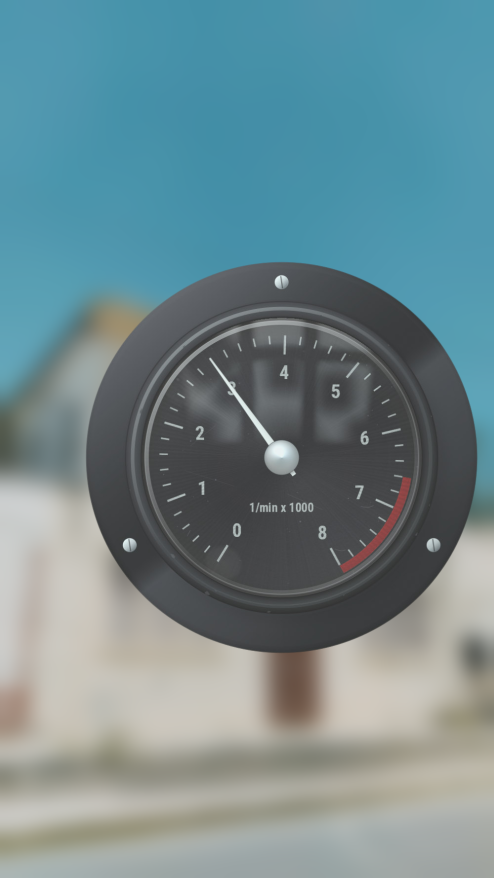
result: **3000** rpm
